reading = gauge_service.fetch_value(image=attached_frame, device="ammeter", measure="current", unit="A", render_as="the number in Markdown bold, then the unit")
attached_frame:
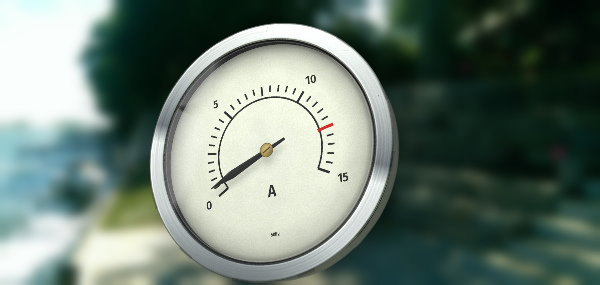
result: **0.5** A
